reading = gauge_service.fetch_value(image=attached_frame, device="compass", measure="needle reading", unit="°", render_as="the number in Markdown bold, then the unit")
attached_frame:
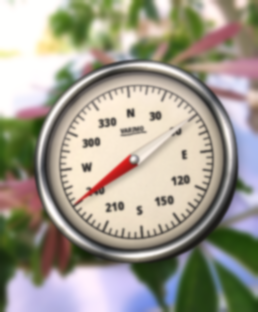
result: **240** °
